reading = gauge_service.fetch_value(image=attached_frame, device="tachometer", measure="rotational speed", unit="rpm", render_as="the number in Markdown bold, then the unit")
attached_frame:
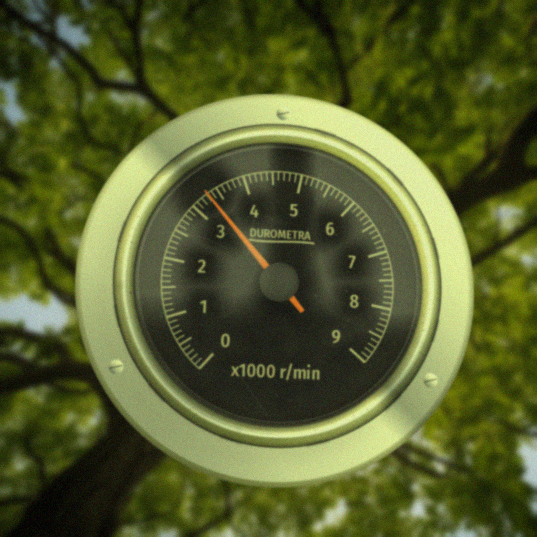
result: **3300** rpm
